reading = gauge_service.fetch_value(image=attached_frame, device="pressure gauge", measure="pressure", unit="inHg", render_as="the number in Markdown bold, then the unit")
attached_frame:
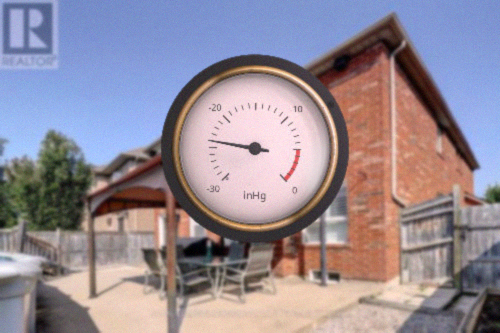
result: **-24** inHg
